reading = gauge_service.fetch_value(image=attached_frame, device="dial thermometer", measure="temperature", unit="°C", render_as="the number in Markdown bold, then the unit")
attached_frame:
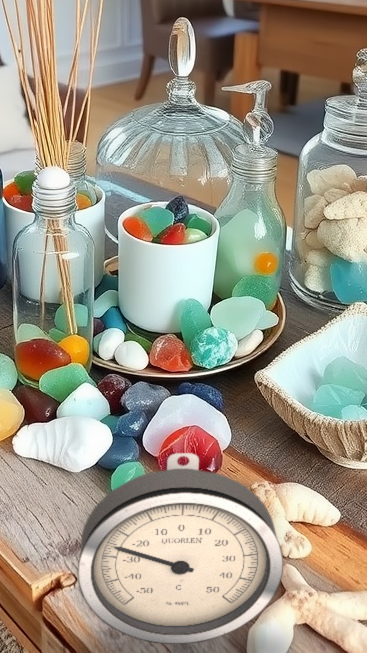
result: **-25** °C
